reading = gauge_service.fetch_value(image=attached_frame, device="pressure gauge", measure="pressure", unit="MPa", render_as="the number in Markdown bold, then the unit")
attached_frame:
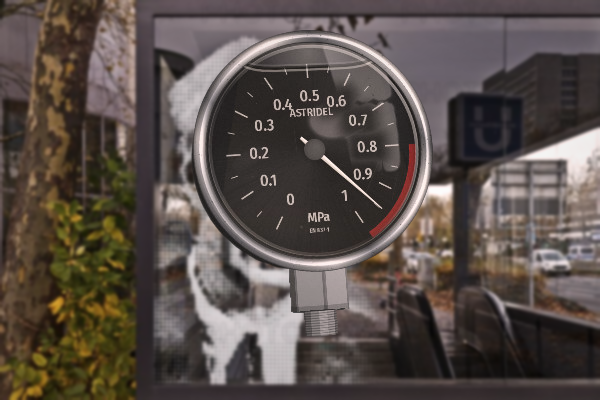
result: **0.95** MPa
